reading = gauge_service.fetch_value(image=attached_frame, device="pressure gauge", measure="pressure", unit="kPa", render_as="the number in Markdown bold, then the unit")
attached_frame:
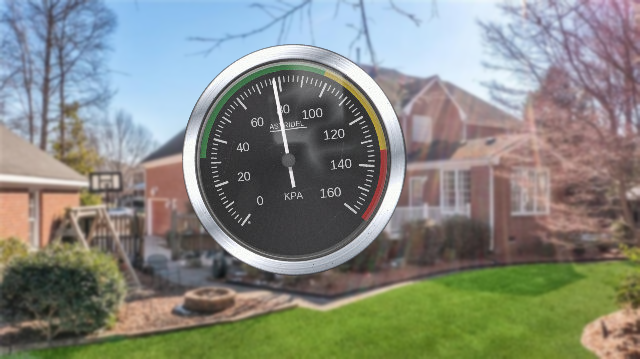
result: **78** kPa
